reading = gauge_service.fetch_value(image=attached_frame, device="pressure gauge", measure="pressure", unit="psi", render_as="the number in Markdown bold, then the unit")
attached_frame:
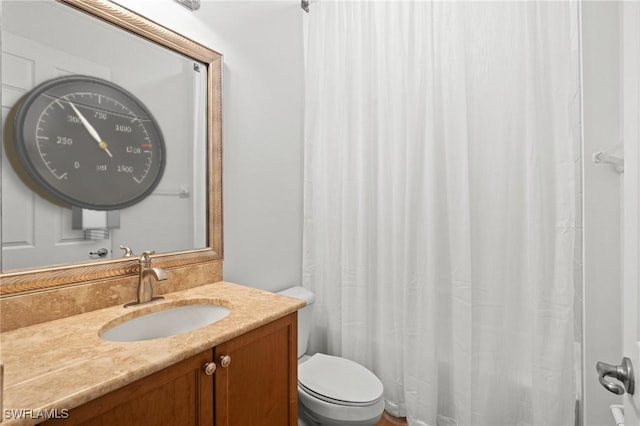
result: **550** psi
